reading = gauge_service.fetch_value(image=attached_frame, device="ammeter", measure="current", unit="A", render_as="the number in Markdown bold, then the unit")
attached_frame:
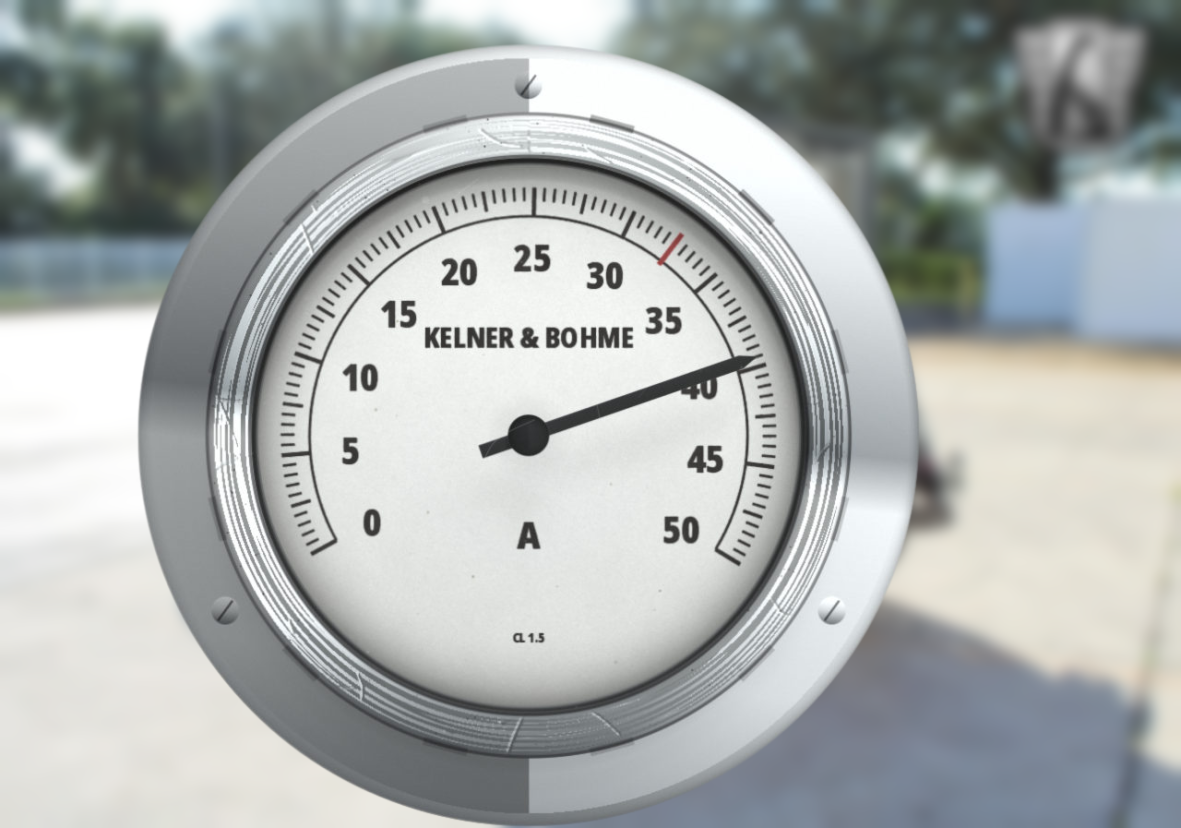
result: **39.5** A
